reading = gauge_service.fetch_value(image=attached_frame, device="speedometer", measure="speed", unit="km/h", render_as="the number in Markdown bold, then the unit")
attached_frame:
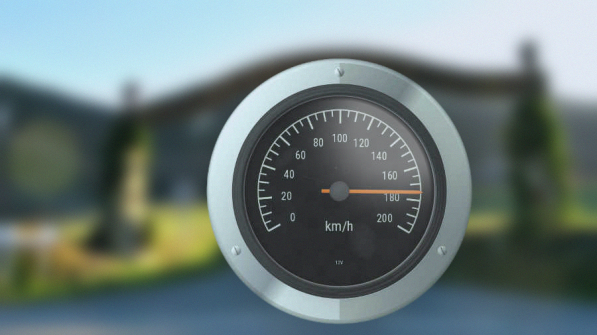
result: **175** km/h
